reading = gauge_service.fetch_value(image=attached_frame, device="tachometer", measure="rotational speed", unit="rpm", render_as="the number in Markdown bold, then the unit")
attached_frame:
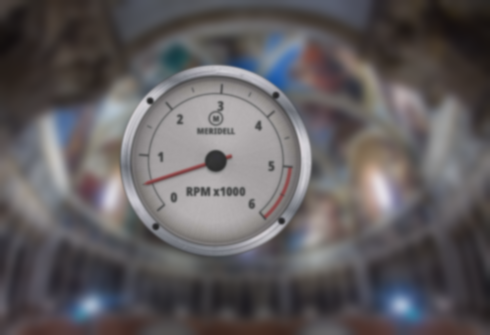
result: **500** rpm
